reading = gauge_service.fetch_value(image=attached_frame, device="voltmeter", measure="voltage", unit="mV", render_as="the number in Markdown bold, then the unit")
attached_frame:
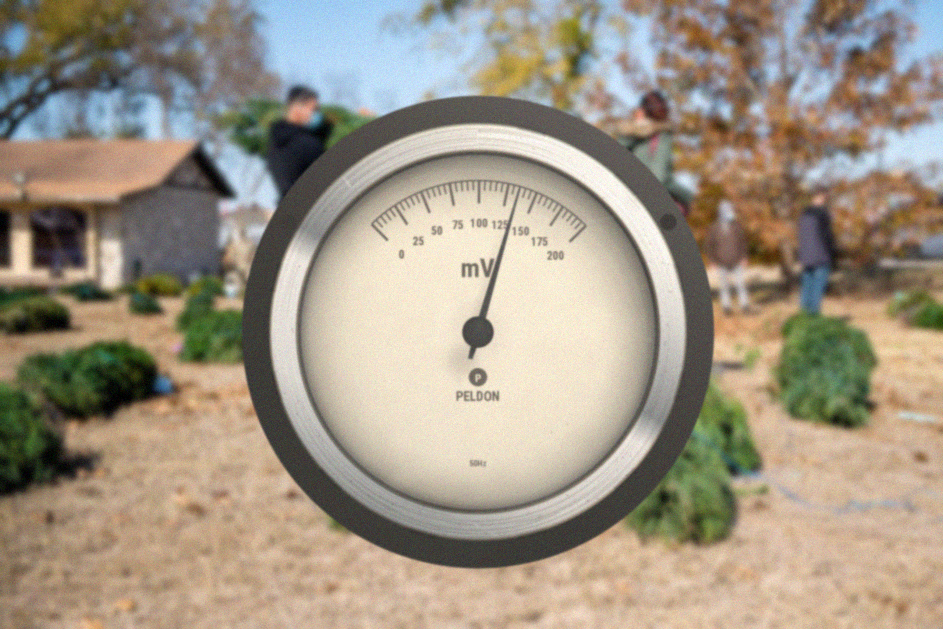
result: **135** mV
